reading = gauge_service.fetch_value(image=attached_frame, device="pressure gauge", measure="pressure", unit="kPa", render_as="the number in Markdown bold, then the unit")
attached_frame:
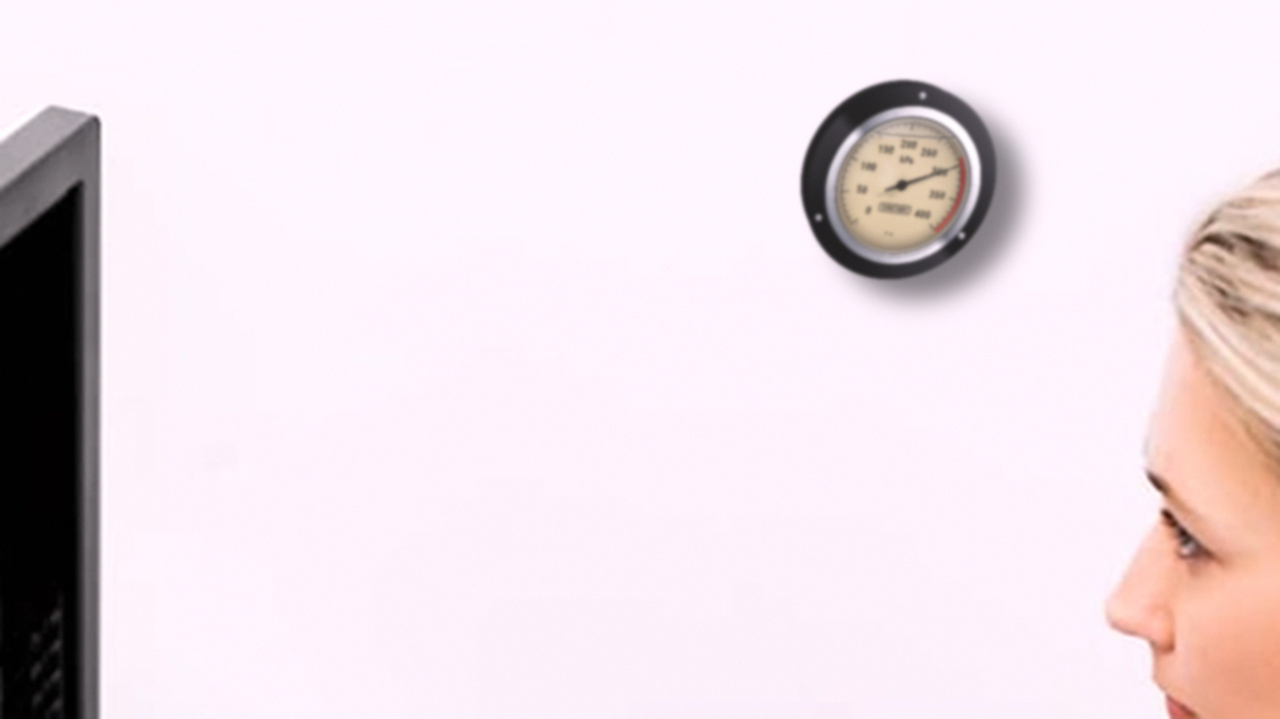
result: **300** kPa
